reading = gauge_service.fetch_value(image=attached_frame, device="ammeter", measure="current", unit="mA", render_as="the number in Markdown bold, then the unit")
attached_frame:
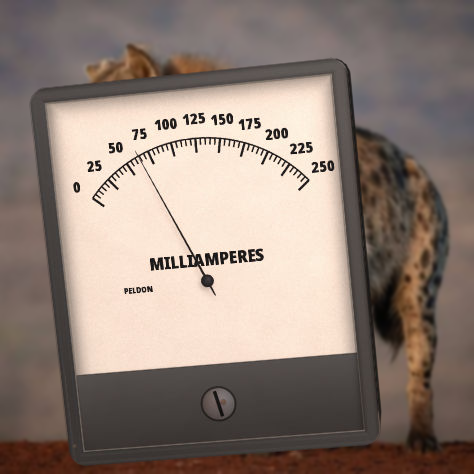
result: **65** mA
